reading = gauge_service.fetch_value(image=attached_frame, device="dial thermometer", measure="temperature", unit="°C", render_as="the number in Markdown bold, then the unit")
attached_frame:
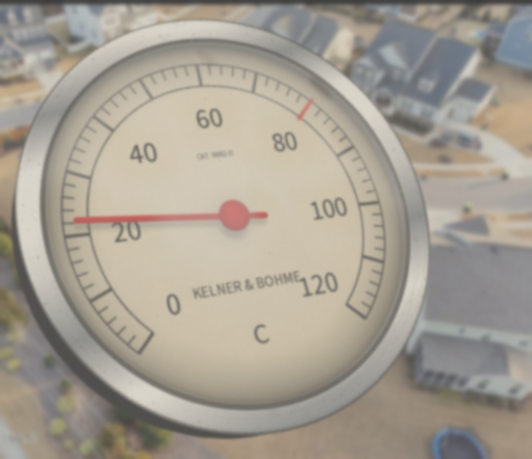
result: **22** °C
